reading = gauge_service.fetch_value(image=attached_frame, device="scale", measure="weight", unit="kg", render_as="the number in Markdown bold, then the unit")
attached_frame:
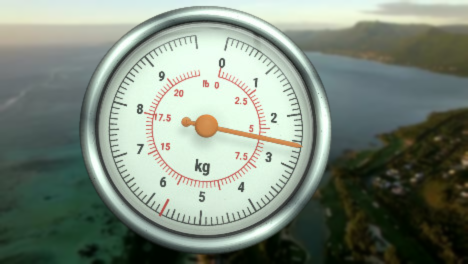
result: **2.6** kg
